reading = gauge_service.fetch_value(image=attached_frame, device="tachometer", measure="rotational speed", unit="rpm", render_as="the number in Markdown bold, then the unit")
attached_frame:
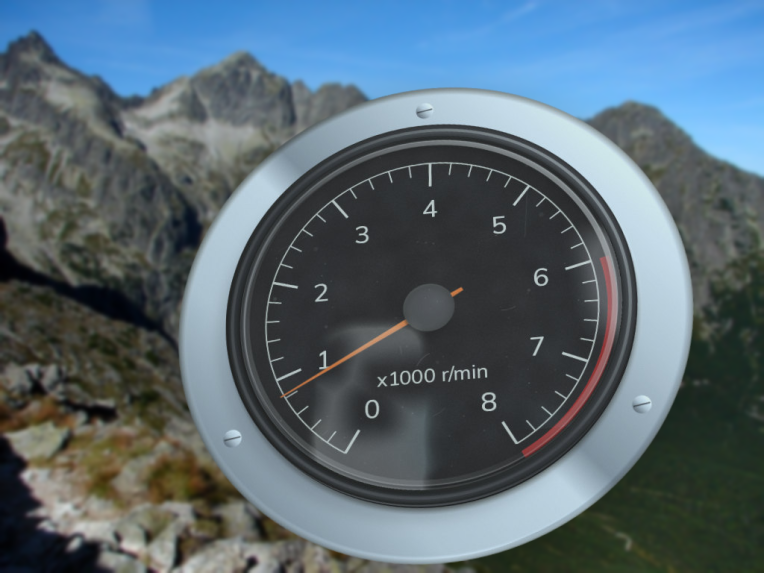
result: **800** rpm
